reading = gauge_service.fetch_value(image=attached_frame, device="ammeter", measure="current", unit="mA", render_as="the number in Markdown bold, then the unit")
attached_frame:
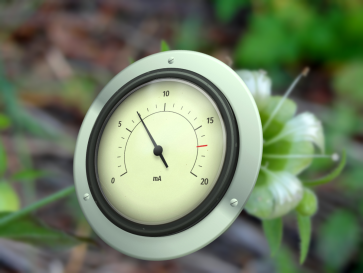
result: **7** mA
